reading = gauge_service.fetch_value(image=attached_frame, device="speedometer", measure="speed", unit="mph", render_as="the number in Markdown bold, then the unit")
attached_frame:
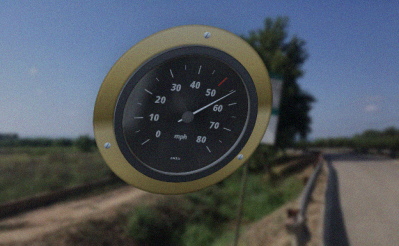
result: **55** mph
